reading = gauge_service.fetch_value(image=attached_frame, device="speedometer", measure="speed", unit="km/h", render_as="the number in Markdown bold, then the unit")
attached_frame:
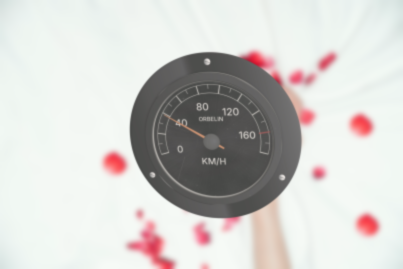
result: **40** km/h
